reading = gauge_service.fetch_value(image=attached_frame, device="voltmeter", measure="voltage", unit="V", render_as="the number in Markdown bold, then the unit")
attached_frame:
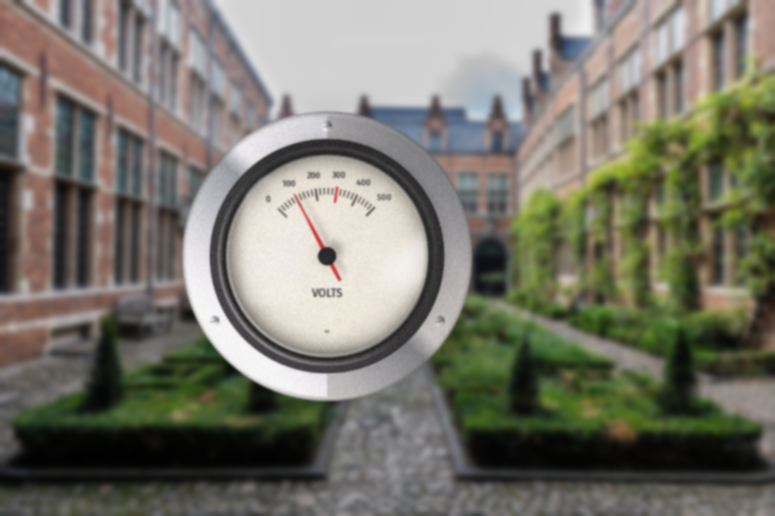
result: **100** V
